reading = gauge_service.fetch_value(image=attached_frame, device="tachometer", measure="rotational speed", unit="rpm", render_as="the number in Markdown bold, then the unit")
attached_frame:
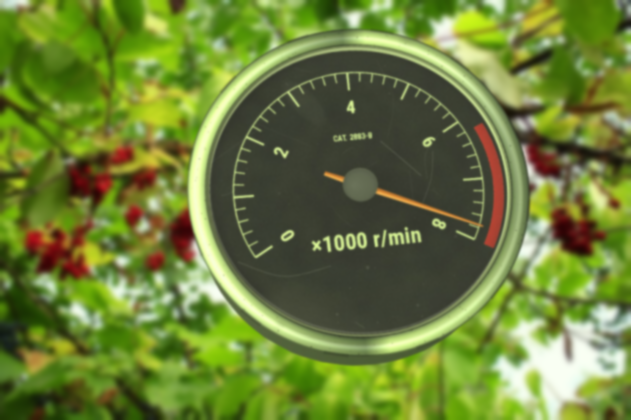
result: **7800** rpm
